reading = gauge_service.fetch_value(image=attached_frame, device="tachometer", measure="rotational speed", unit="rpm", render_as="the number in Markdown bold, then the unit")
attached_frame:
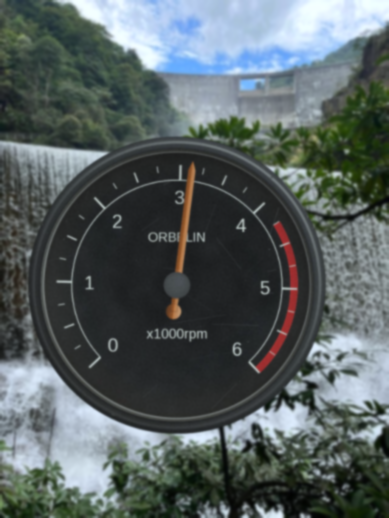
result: **3125** rpm
